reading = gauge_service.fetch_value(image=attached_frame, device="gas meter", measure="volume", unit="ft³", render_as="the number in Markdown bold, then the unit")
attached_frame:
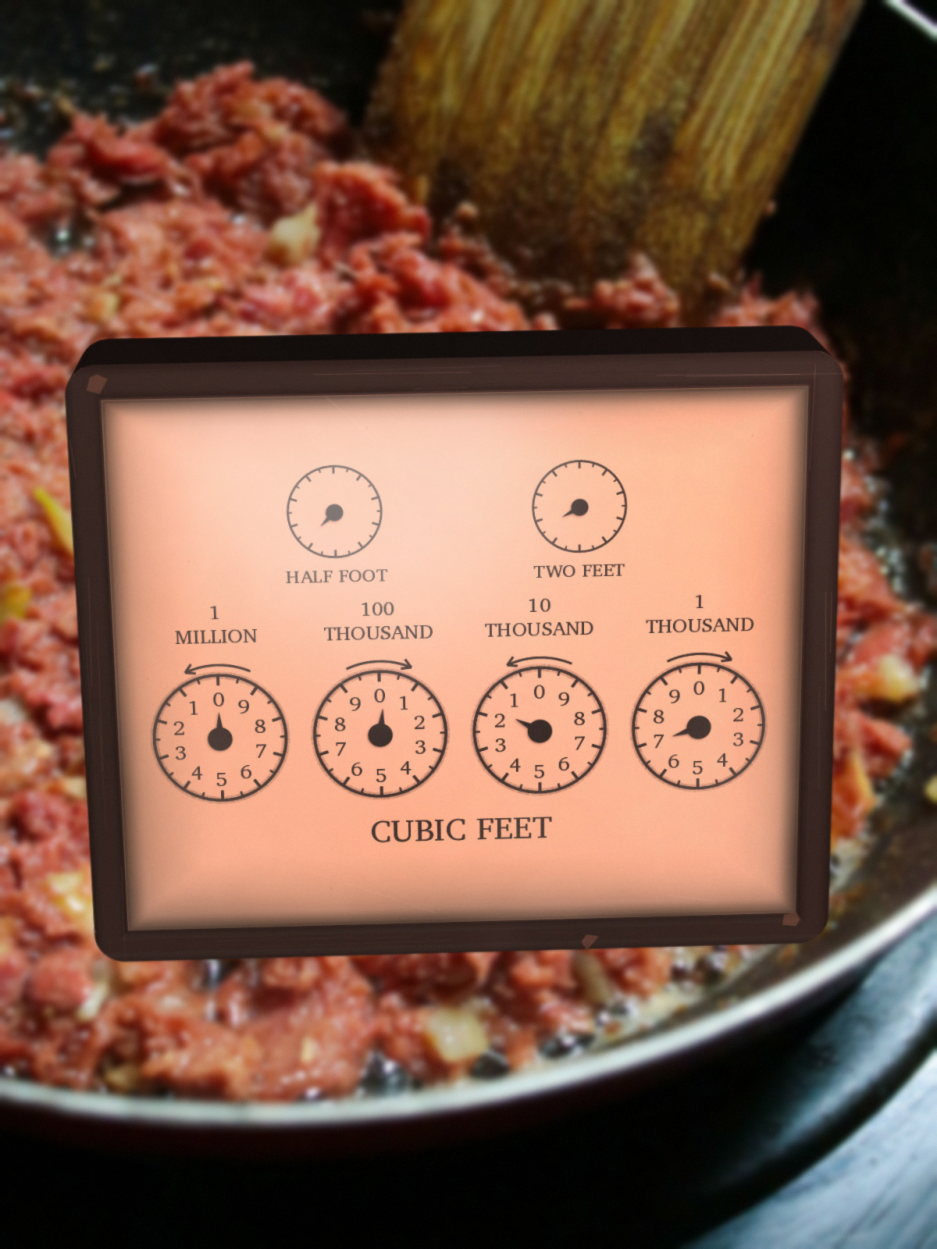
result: **1700** ft³
